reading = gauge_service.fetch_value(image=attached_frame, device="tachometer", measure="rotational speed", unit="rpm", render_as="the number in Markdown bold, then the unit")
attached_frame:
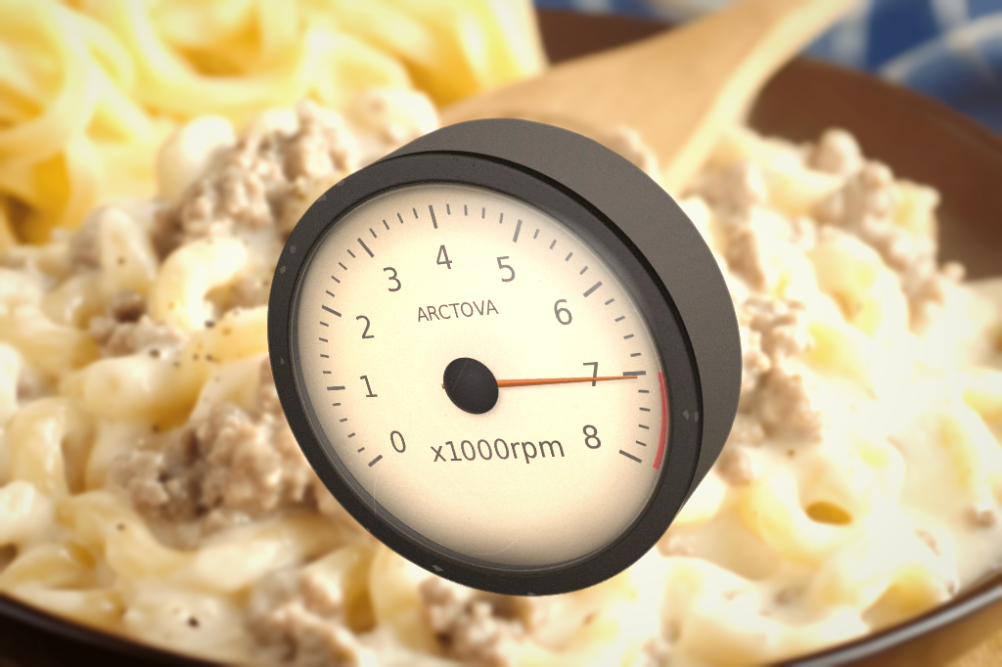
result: **7000** rpm
